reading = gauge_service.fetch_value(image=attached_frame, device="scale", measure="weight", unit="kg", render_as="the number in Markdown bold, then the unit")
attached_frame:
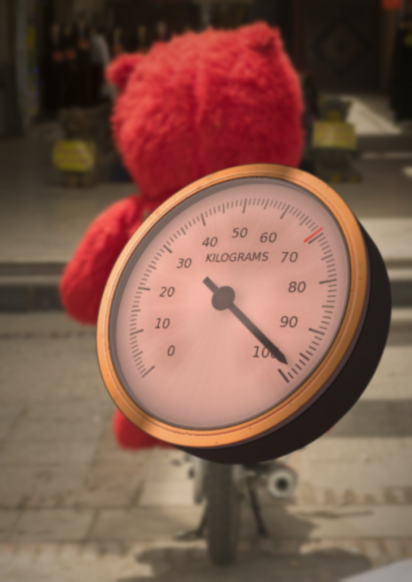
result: **98** kg
